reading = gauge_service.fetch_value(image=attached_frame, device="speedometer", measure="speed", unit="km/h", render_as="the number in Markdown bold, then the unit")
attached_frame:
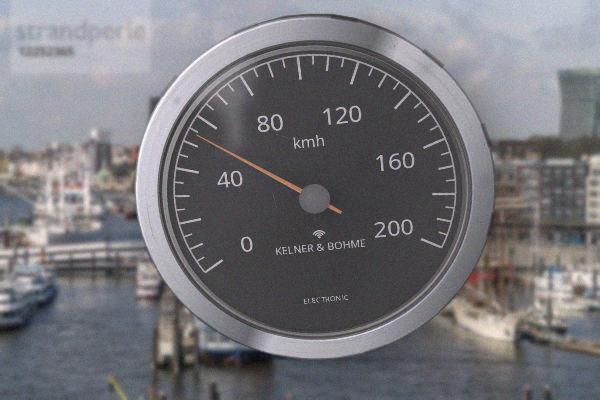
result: **55** km/h
